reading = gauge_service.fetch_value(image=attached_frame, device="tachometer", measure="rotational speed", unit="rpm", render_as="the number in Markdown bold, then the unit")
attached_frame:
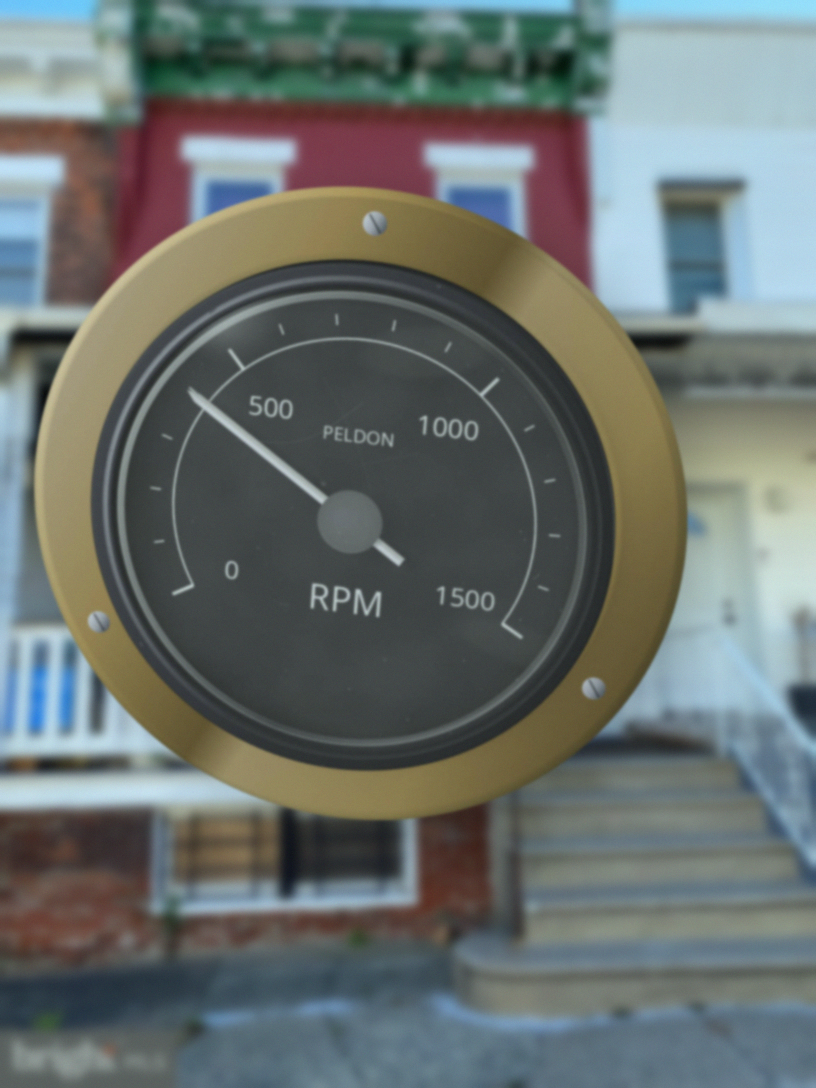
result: **400** rpm
